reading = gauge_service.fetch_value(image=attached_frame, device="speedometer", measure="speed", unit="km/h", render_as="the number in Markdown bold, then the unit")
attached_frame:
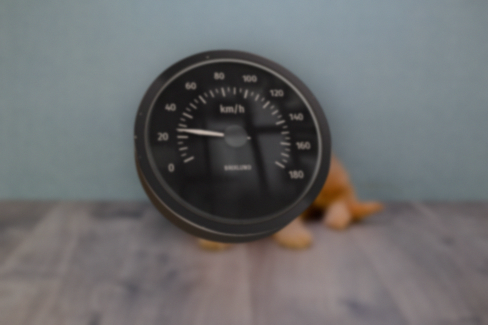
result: **25** km/h
